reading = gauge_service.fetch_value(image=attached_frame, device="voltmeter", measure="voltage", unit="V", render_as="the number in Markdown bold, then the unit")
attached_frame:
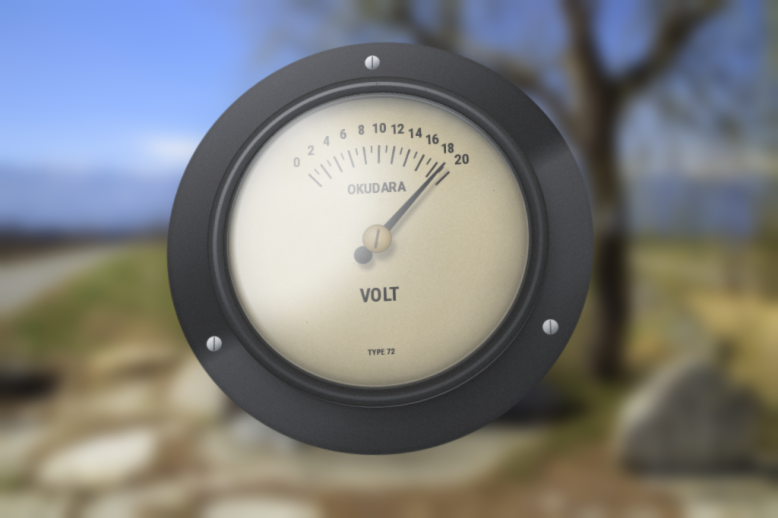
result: **19** V
